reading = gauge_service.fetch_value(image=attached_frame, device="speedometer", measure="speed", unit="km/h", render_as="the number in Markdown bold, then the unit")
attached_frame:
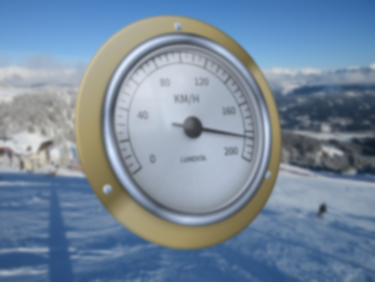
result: **185** km/h
